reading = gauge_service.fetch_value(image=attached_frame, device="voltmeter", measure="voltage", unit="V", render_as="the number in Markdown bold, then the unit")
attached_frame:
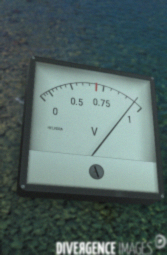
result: **0.95** V
